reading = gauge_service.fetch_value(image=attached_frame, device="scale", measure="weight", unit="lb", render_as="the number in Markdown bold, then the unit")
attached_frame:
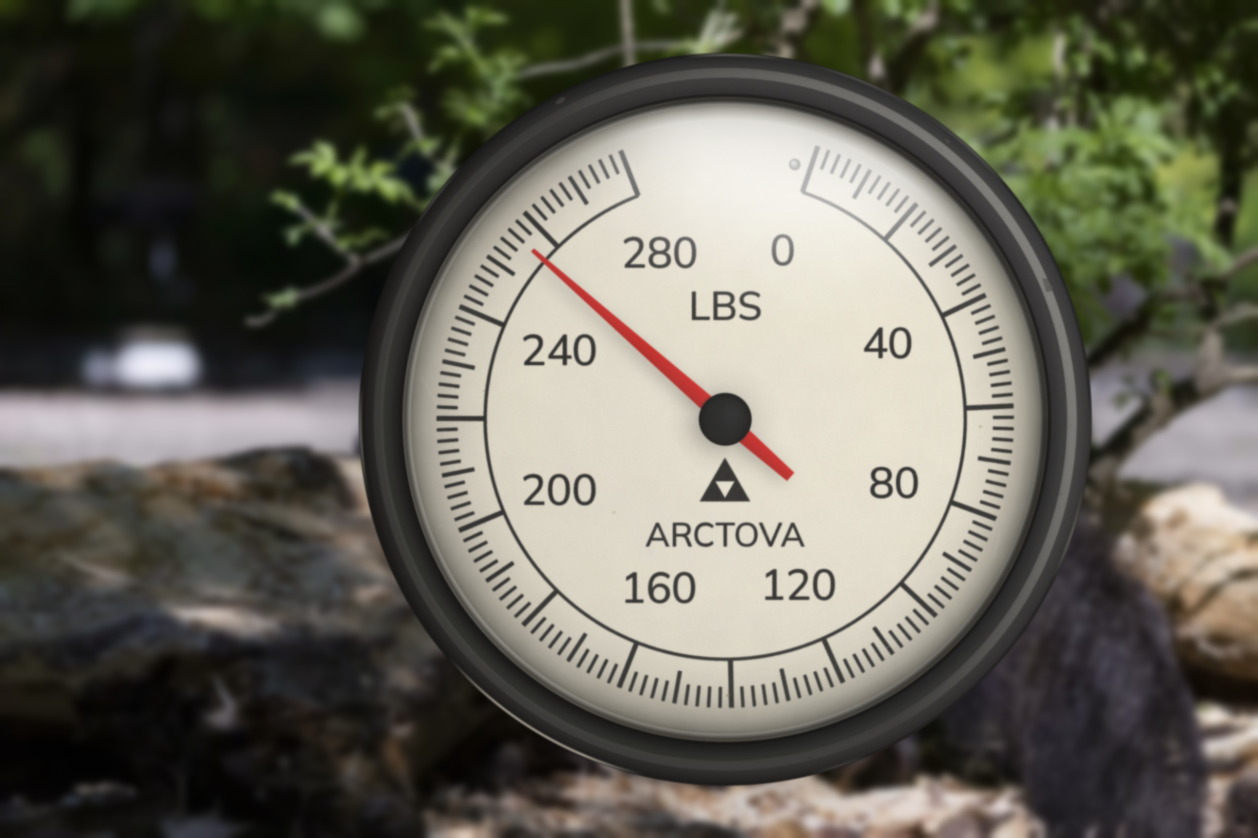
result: **256** lb
